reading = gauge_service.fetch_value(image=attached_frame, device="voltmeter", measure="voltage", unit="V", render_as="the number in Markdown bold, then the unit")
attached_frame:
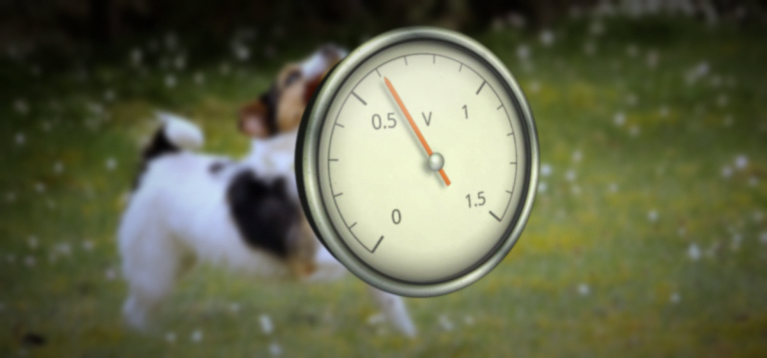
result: **0.6** V
